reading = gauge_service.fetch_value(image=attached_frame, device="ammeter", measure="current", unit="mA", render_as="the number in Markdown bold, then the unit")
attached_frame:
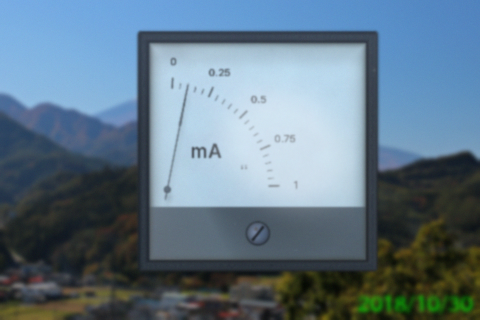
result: **0.1** mA
